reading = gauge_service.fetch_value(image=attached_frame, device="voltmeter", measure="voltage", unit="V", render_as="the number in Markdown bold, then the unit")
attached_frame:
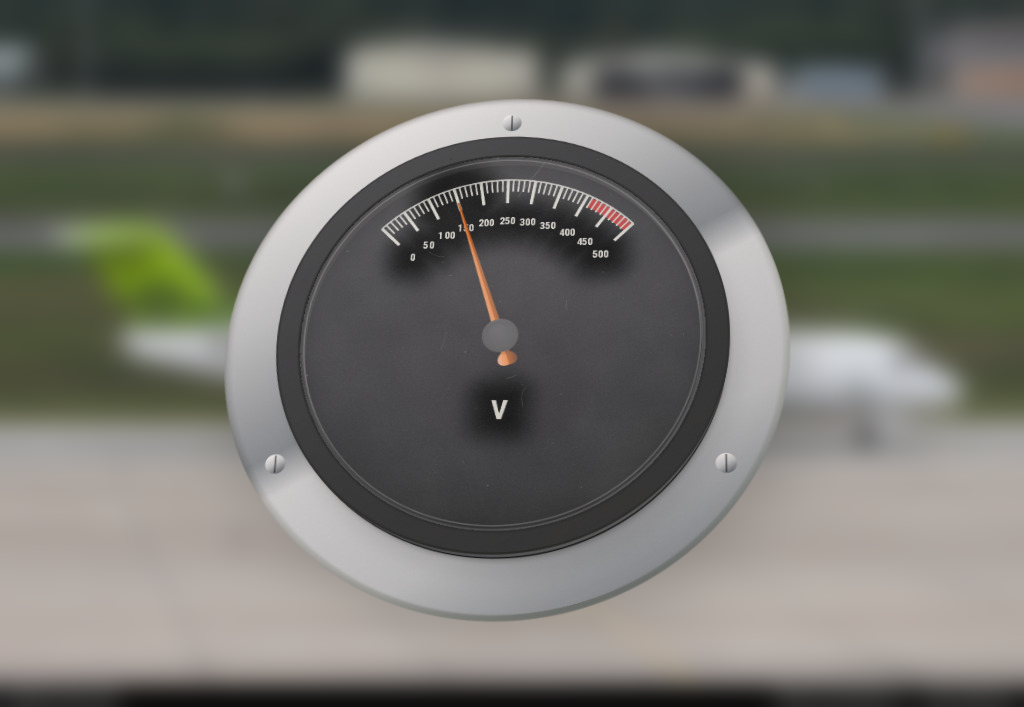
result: **150** V
